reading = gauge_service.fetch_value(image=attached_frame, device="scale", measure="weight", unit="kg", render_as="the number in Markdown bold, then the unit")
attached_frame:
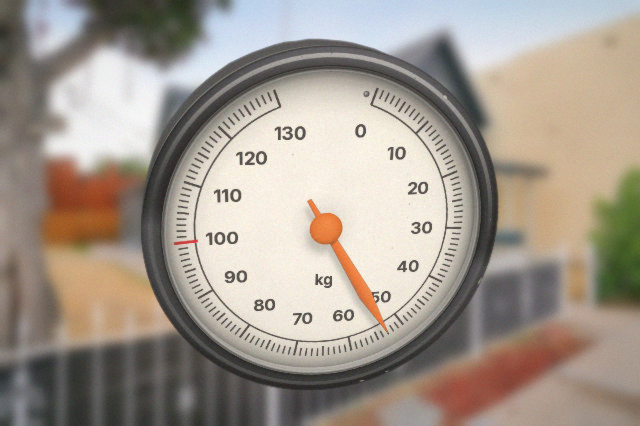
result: **53** kg
